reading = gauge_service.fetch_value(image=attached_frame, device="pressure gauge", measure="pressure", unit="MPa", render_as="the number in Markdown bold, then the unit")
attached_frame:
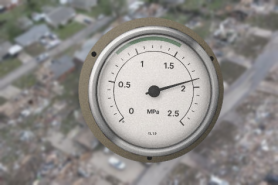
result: **1.9** MPa
